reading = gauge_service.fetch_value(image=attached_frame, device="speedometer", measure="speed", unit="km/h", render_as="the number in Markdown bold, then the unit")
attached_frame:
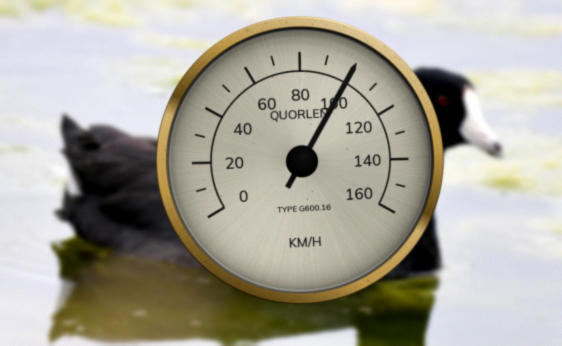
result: **100** km/h
